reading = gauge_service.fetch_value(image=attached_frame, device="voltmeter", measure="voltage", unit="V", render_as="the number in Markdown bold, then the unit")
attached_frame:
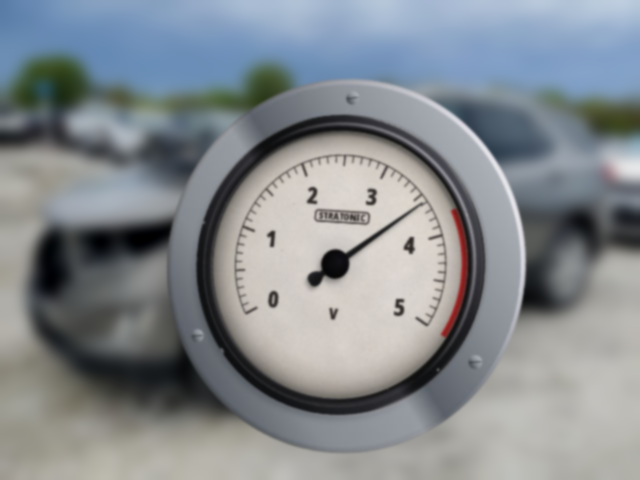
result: **3.6** V
